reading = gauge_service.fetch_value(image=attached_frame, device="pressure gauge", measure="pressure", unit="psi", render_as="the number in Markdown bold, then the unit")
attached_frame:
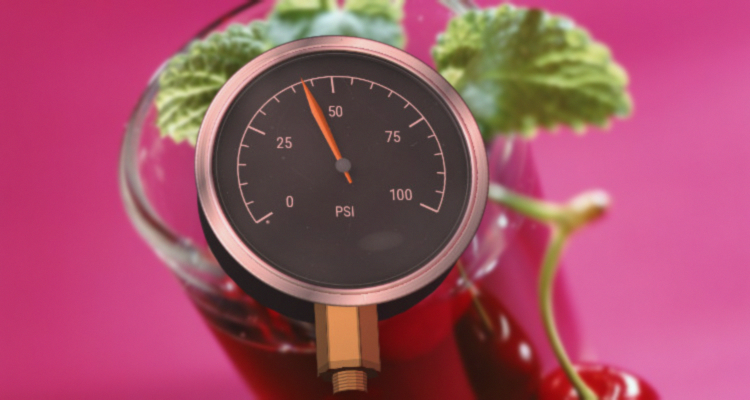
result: **42.5** psi
